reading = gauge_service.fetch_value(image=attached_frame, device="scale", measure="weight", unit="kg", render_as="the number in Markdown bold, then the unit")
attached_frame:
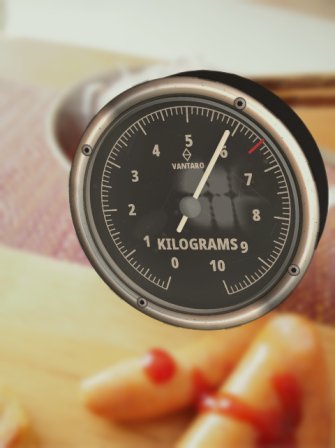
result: **5.9** kg
